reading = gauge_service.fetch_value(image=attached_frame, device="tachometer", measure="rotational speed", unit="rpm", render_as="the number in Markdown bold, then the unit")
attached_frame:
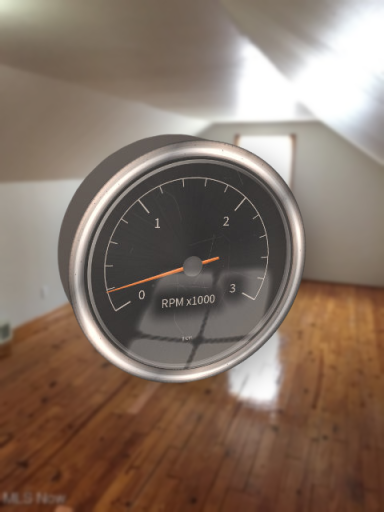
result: **200** rpm
